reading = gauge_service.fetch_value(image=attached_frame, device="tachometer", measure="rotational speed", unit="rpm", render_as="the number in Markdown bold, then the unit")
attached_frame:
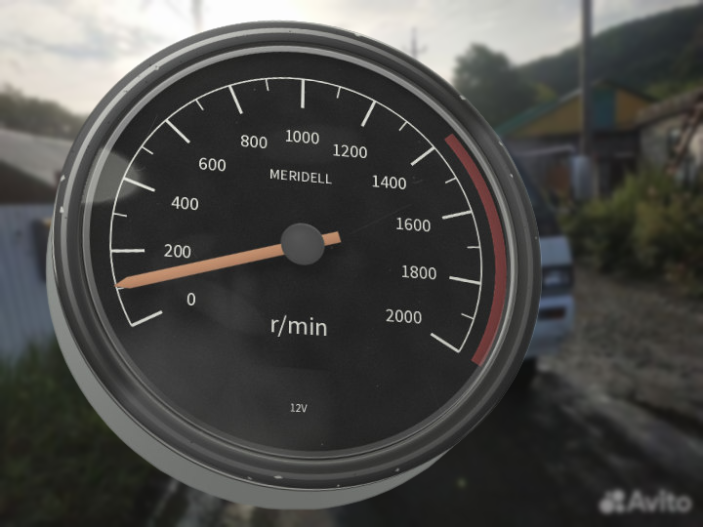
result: **100** rpm
